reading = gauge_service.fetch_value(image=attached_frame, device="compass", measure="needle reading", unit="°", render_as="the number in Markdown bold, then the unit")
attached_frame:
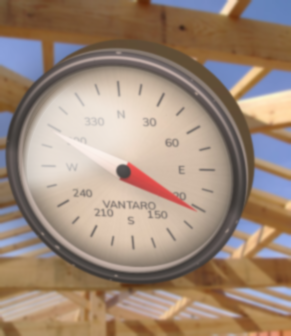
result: **120** °
